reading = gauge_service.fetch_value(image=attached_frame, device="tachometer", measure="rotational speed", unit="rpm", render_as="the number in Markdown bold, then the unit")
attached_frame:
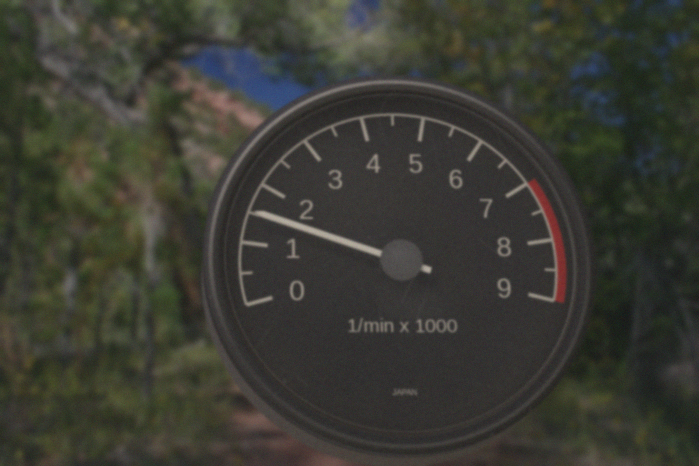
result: **1500** rpm
